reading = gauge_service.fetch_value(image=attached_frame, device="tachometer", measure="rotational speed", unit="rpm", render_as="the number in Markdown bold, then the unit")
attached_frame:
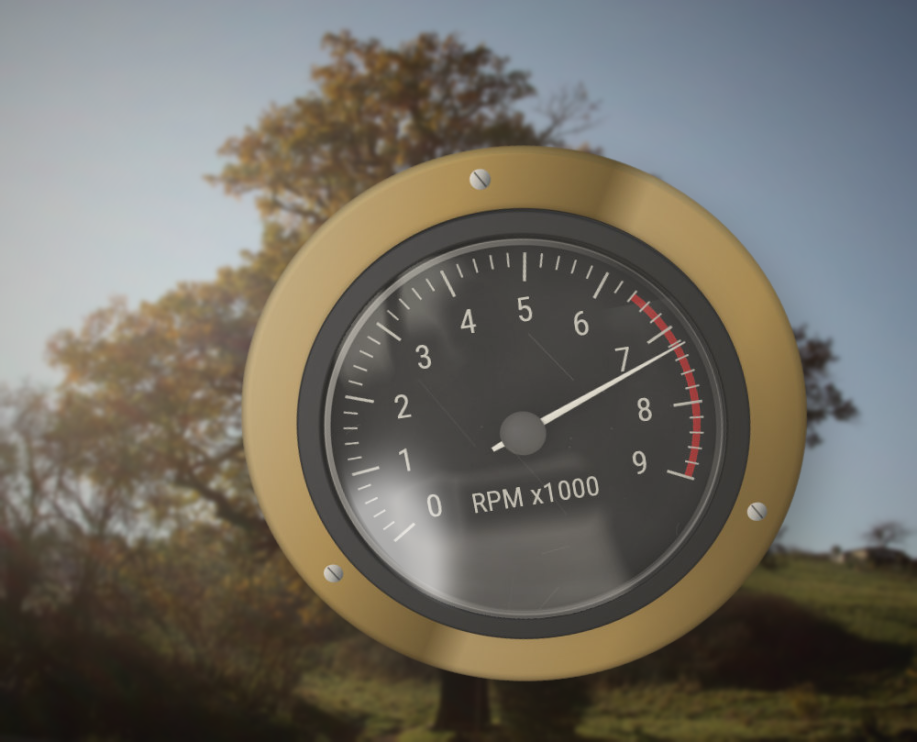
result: **7200** rpm
